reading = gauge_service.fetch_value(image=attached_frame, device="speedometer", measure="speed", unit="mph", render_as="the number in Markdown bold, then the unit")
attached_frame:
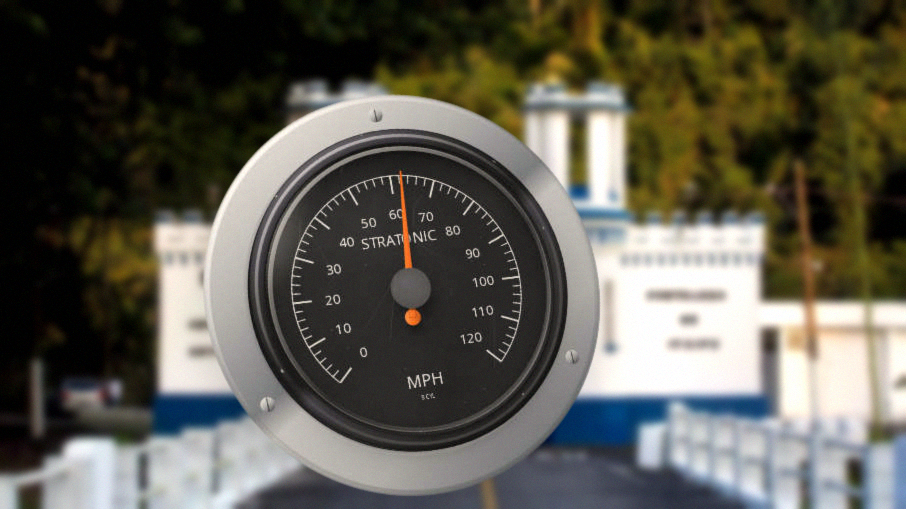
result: **62** mph
